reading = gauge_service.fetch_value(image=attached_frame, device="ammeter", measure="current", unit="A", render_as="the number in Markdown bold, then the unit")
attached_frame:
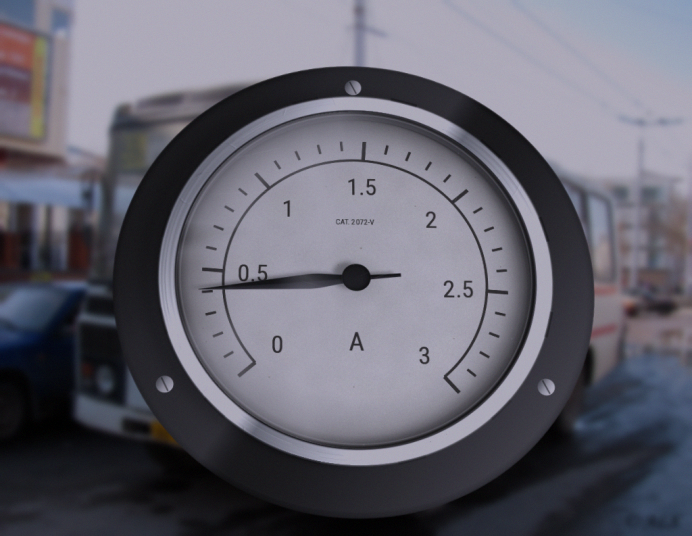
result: **0.4** A
